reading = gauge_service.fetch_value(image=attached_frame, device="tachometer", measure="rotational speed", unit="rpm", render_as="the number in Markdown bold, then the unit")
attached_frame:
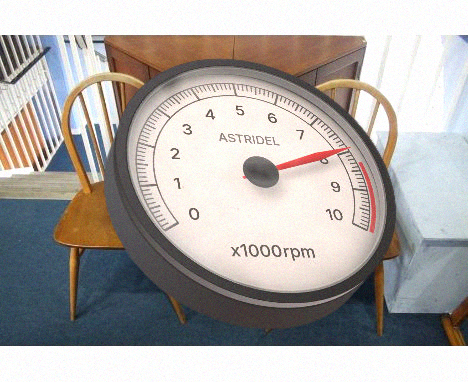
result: **8000** rpm
